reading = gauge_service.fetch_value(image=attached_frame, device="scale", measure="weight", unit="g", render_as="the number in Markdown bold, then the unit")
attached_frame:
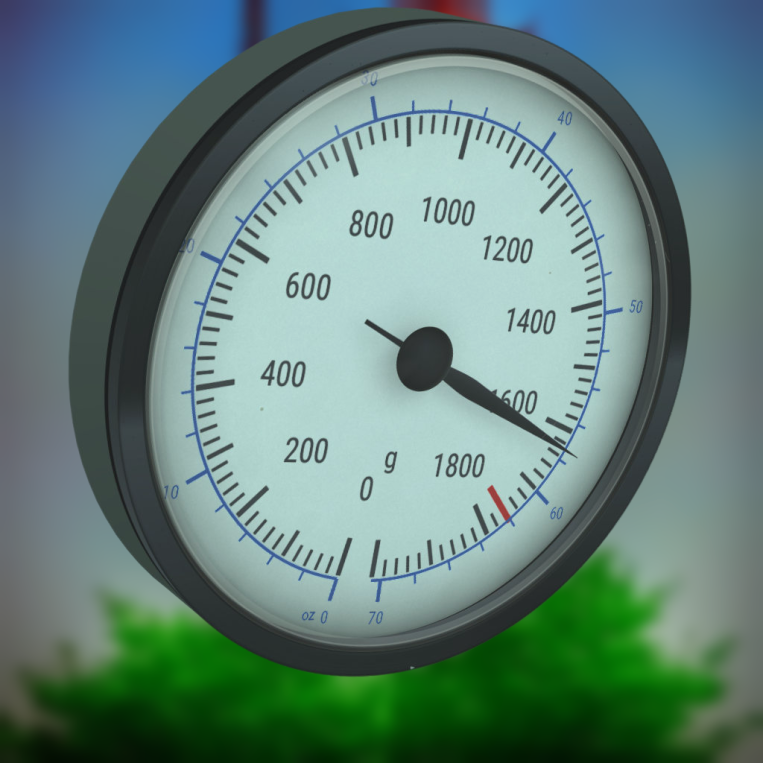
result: **1630** g
